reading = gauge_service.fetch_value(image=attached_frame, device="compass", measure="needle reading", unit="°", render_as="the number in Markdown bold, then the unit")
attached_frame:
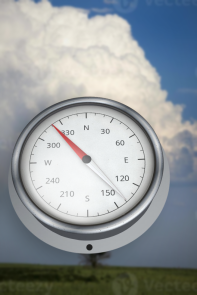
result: **320** °
